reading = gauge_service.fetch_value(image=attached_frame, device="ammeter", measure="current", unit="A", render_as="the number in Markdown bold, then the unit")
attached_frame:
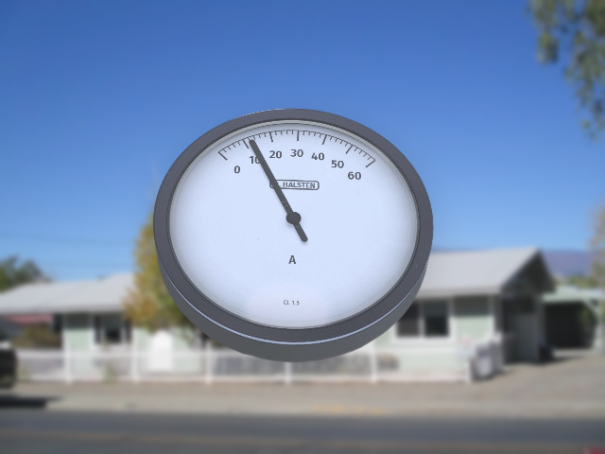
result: **12** A
